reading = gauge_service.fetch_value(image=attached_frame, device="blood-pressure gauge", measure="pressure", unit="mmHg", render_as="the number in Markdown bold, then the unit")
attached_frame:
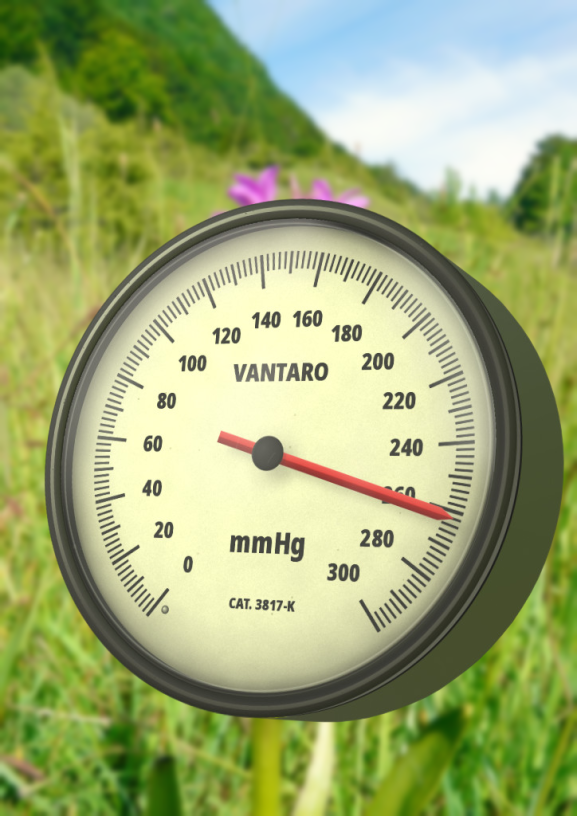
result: **262** mmHg
